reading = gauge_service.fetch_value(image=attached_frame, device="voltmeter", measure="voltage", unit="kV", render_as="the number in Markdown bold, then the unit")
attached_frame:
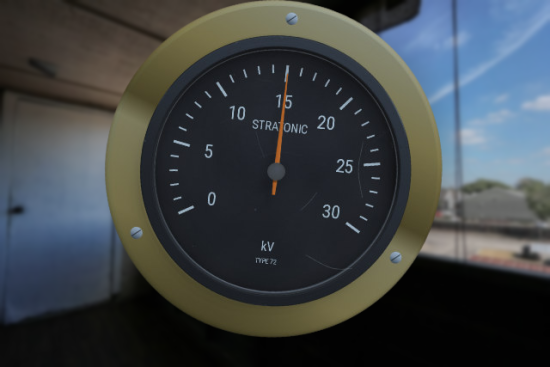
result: **15** kV
